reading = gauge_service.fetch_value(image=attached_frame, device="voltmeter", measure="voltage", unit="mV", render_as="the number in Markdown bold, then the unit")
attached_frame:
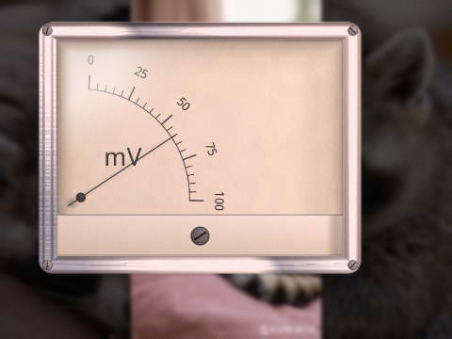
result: **60** mV
